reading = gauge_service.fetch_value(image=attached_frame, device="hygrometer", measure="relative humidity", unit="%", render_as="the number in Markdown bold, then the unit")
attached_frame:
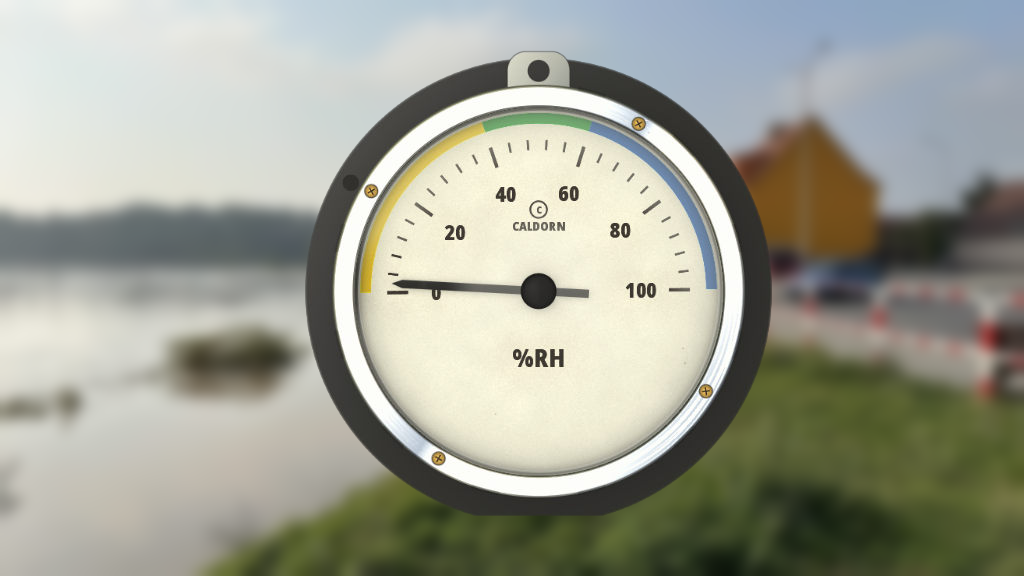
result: **2** %
